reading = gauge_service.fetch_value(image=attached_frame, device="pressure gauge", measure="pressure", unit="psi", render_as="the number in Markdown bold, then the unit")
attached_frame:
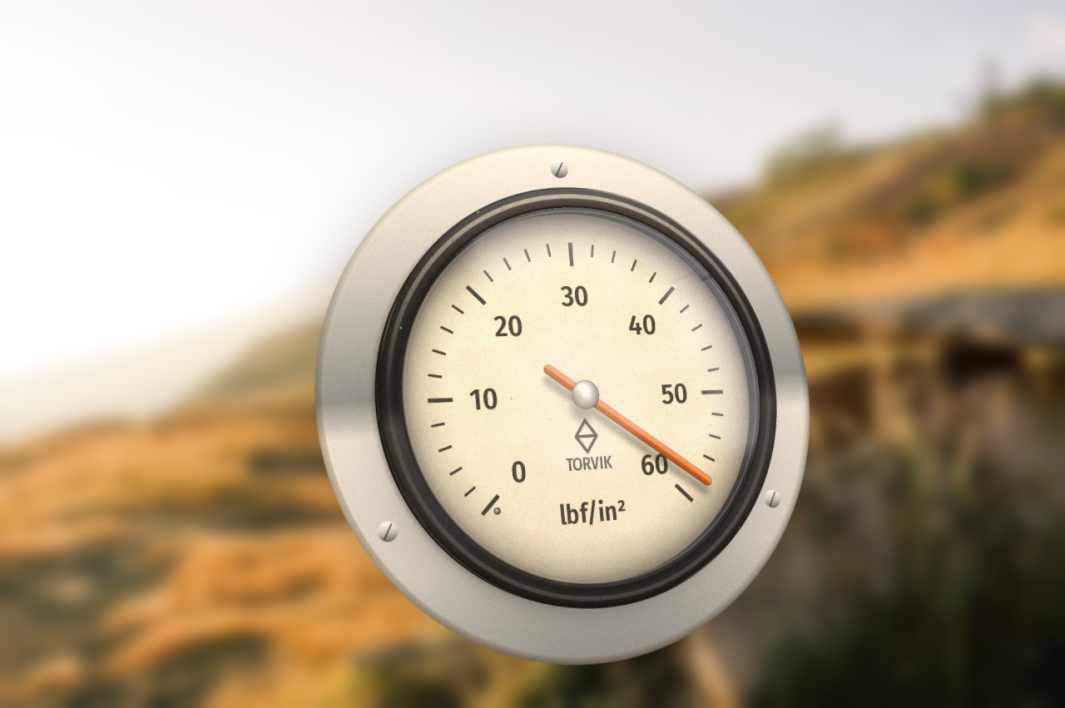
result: **58** psi
